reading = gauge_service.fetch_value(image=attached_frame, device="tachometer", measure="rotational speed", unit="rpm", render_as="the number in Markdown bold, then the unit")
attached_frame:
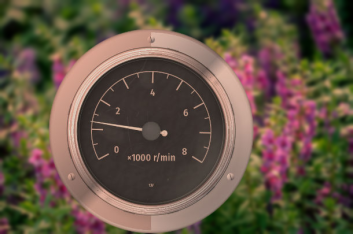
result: **1250** rpm
